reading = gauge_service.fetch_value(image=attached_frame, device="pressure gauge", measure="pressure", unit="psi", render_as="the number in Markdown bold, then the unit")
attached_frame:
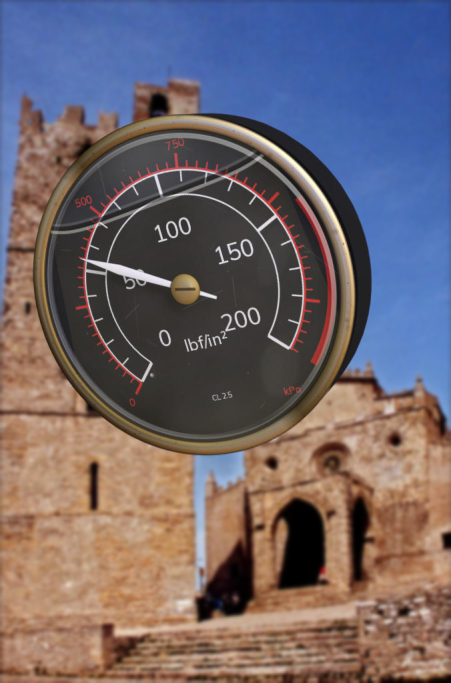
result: **55** psi
